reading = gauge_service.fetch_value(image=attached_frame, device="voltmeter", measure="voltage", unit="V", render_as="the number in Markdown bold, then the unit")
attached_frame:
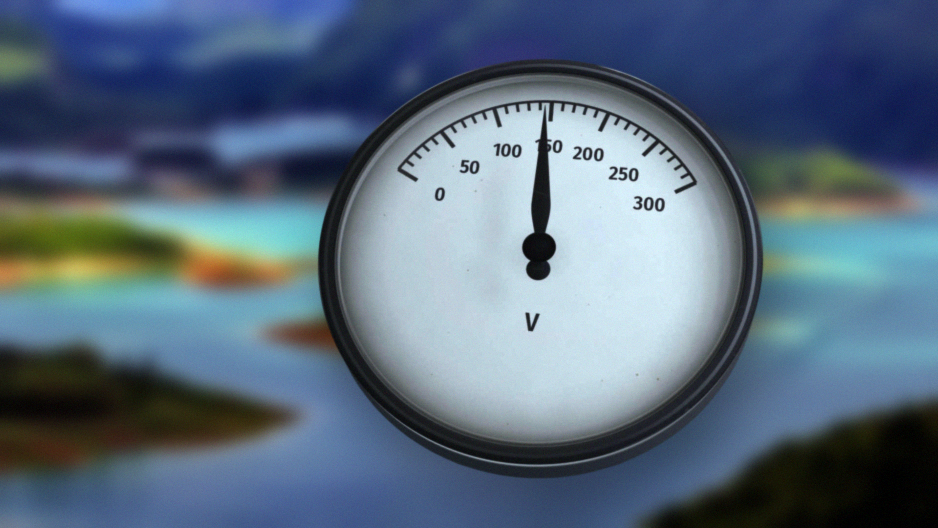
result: **145** V
